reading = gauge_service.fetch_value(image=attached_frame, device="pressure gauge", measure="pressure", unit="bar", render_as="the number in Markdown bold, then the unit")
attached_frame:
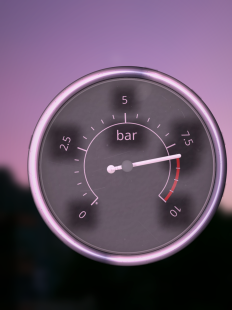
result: **8** bar
